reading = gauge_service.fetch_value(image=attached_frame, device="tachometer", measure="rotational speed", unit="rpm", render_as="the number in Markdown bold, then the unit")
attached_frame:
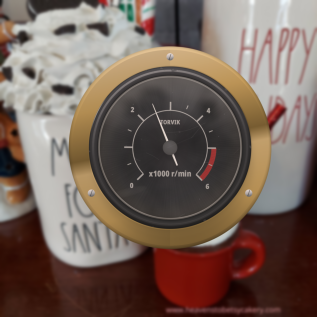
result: **2500** rpm
